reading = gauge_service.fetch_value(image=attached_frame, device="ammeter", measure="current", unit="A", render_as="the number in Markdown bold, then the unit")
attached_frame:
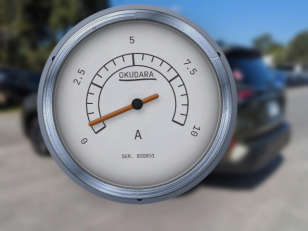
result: **0.5** A
